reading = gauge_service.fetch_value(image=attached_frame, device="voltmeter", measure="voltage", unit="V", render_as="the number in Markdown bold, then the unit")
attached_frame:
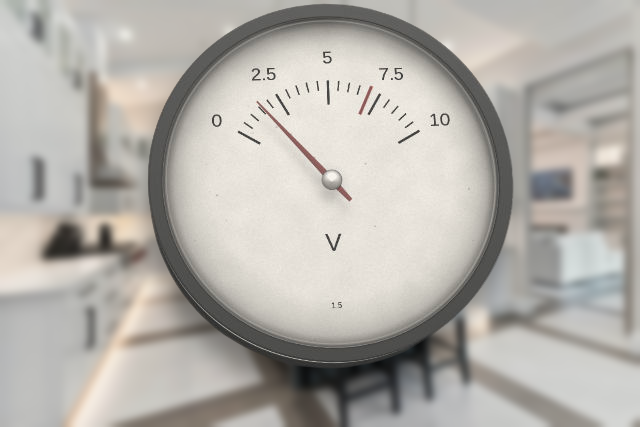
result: **1.5** V
